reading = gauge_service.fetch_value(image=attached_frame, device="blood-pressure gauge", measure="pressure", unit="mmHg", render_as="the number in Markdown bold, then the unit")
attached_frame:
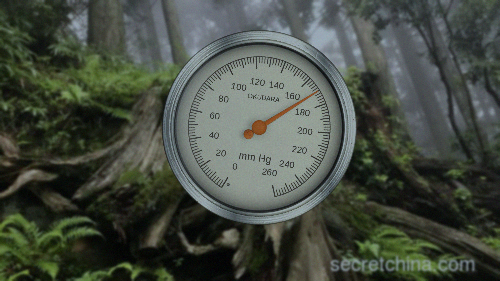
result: **170** mmHg
